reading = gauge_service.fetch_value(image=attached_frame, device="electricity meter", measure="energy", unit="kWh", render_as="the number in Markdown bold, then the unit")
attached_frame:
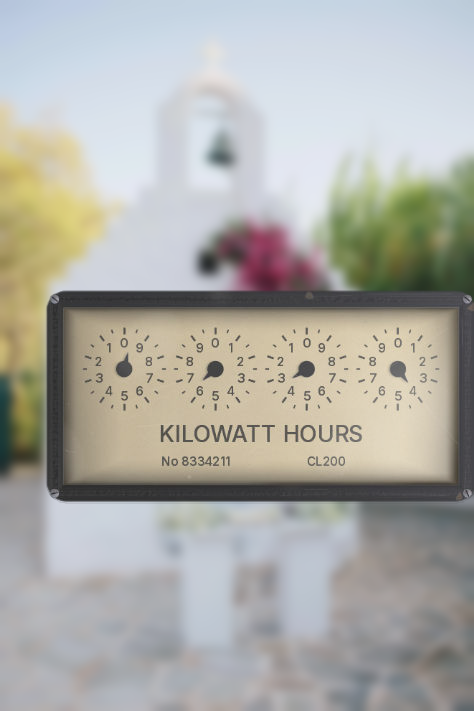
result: **9634** kWh
